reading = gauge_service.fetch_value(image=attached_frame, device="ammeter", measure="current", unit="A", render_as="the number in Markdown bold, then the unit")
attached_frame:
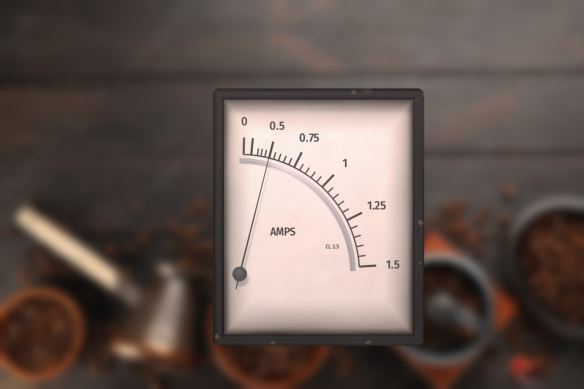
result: **0.5** A
